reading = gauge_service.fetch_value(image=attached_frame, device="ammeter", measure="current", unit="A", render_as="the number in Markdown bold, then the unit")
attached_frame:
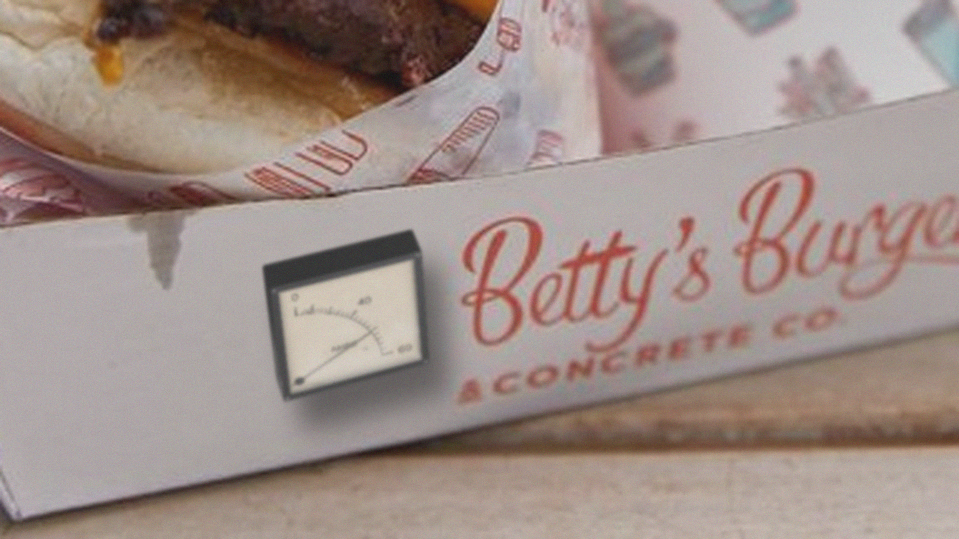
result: **50** A
